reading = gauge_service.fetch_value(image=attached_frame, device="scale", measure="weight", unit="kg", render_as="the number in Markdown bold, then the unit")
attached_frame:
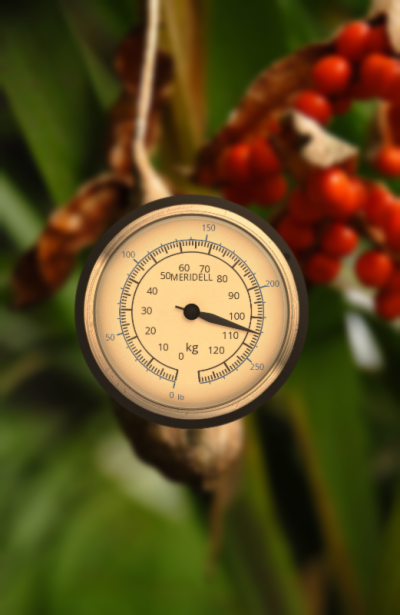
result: **105** kg
